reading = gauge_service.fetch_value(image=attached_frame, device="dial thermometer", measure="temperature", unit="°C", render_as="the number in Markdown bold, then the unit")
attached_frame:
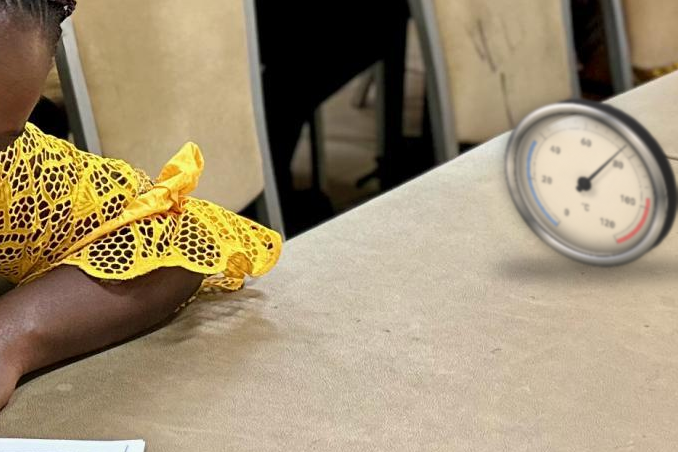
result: **76** °C
